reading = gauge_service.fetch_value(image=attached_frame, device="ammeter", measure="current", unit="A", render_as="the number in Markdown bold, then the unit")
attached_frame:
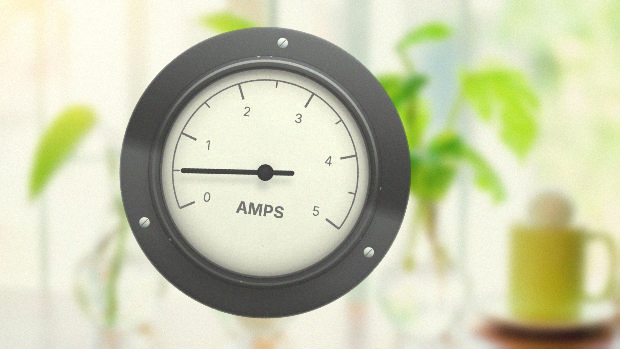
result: **0.5** A
